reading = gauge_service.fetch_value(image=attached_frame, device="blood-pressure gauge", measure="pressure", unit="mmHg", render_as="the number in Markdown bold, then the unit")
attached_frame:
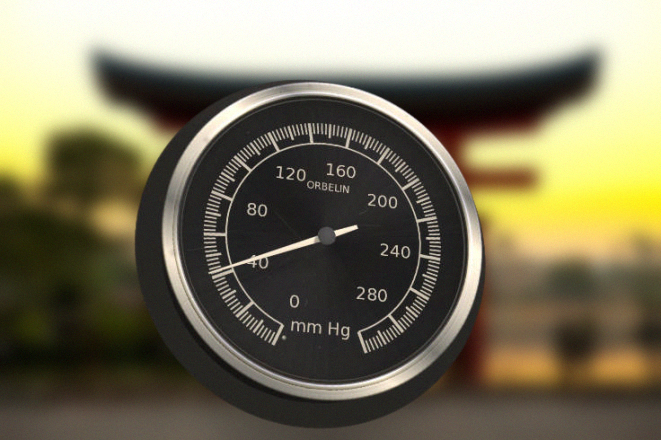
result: **42** mmHg
